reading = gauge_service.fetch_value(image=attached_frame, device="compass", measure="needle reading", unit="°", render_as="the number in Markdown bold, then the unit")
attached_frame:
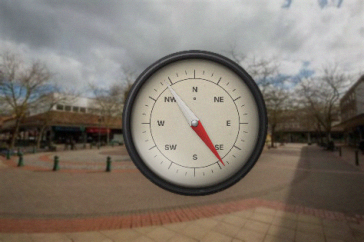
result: **145** °
